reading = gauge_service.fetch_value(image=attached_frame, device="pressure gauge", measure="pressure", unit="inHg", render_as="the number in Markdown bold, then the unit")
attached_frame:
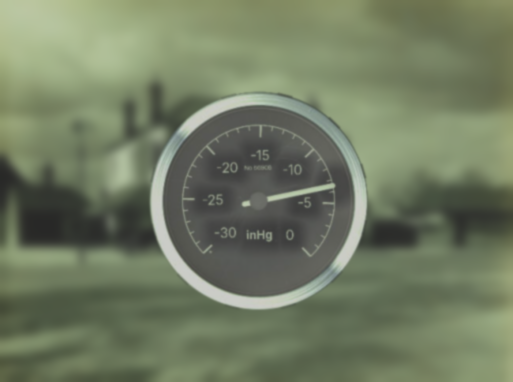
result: **-6.5** inHg
